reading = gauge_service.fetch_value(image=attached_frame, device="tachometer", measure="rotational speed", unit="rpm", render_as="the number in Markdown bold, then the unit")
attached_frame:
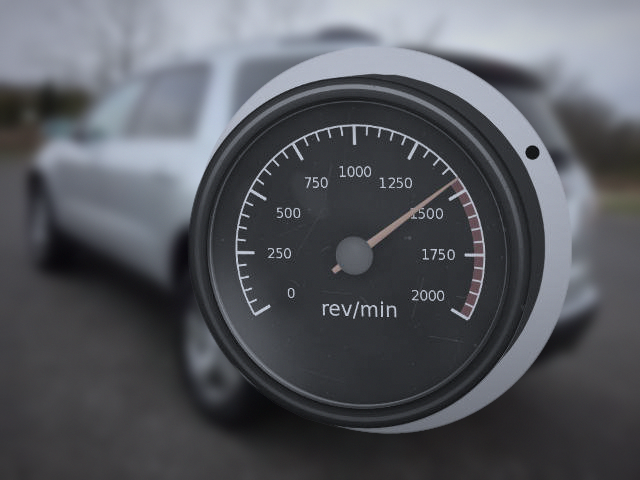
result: **1450** rpm
